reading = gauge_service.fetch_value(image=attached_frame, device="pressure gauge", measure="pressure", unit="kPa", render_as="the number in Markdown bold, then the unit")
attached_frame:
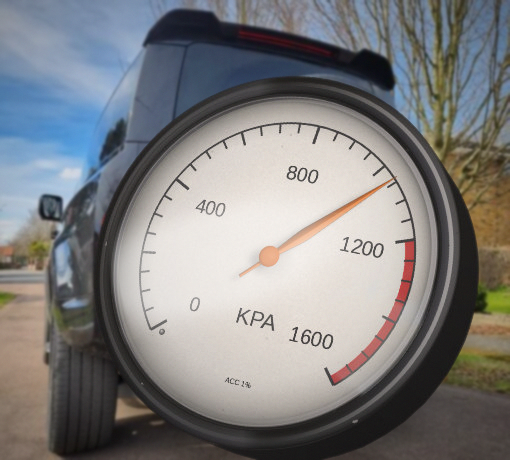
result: **1050** kPa
